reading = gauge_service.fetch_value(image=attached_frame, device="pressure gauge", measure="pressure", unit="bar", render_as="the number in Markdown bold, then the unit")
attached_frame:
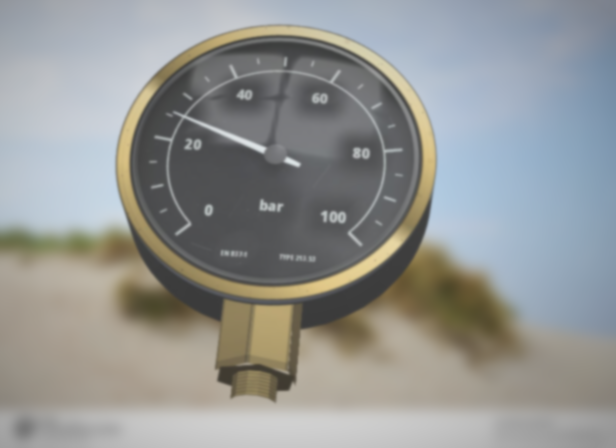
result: **25** bar
